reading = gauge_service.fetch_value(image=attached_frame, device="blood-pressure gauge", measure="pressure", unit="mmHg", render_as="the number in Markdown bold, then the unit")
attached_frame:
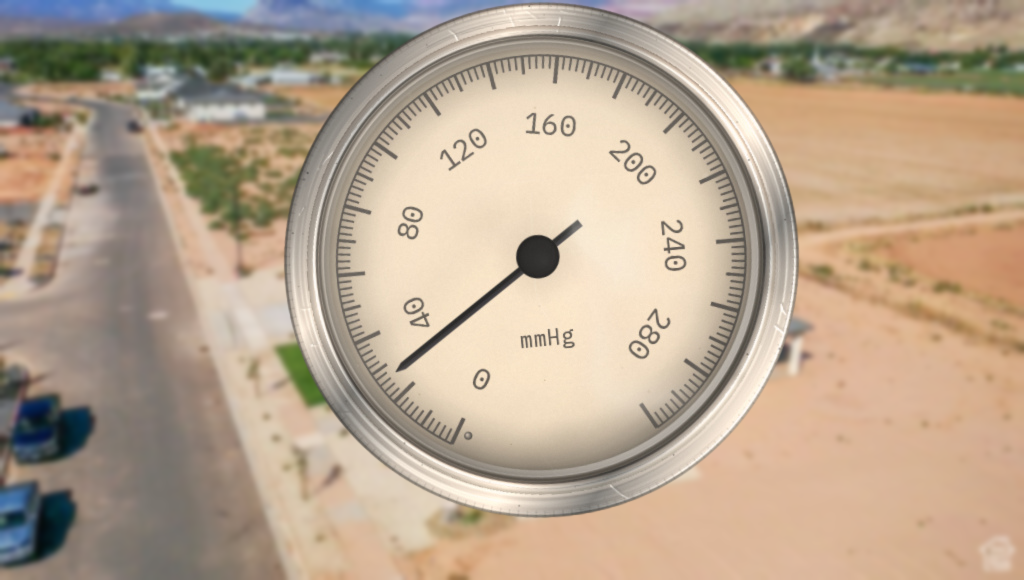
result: **26** mmHg
